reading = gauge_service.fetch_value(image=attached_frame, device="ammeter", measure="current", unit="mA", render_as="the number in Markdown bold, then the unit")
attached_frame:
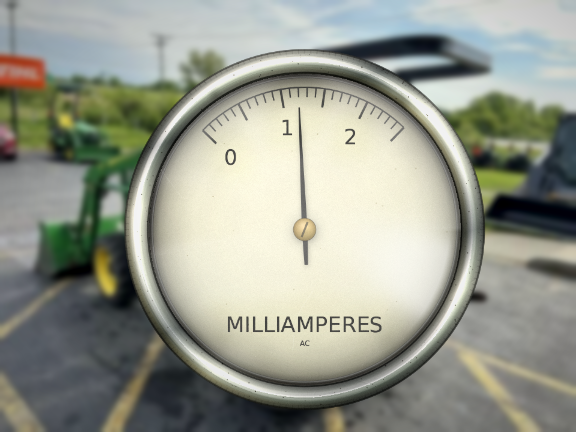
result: **1.2** mA
